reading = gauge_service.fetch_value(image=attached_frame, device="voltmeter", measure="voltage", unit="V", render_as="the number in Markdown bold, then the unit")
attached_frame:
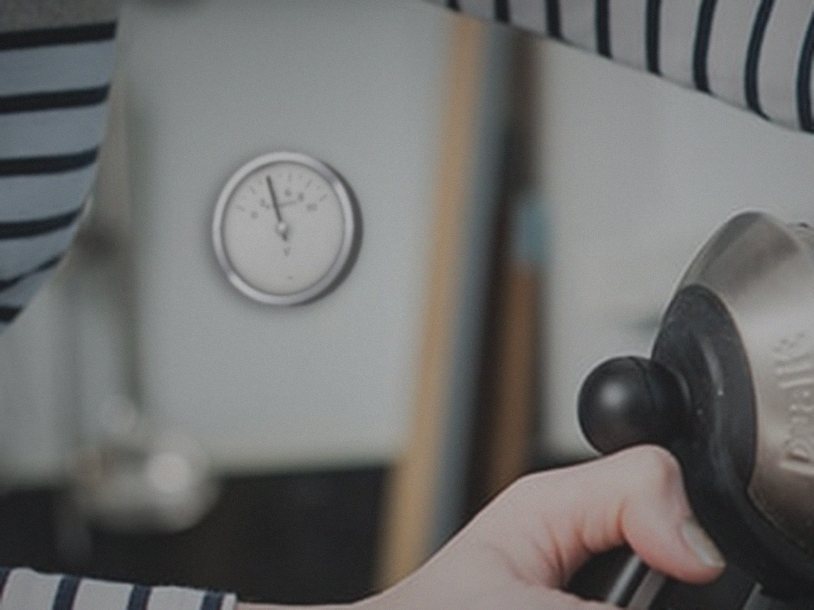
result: **4** V
